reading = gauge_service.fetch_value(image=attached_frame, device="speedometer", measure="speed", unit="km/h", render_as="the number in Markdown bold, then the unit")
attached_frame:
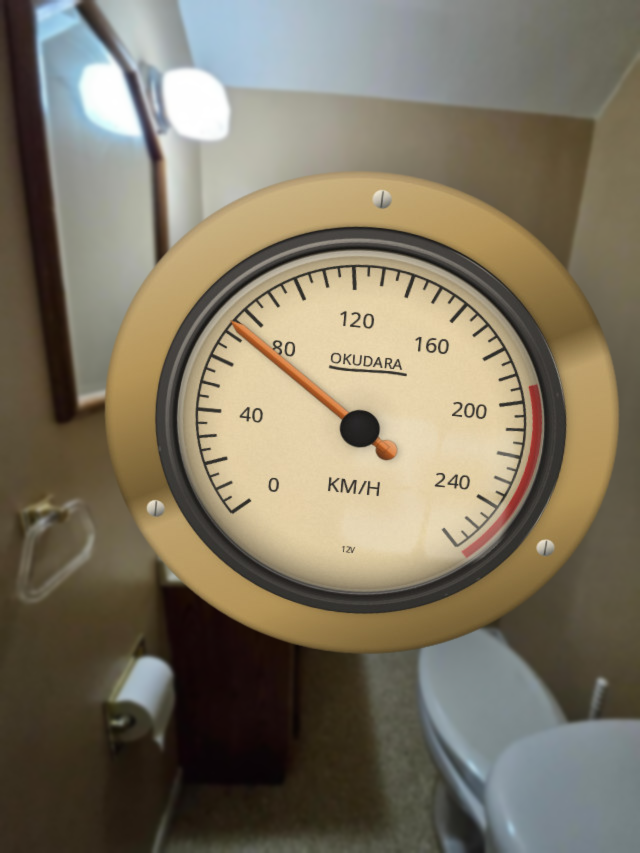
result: **75** km/h
